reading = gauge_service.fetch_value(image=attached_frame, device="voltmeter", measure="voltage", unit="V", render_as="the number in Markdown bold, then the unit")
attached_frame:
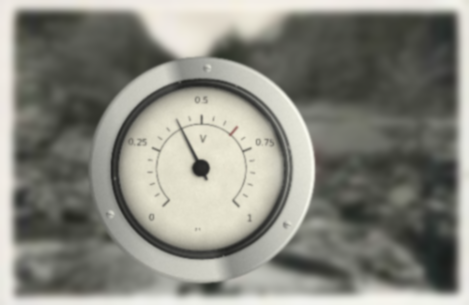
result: **0.4** V
